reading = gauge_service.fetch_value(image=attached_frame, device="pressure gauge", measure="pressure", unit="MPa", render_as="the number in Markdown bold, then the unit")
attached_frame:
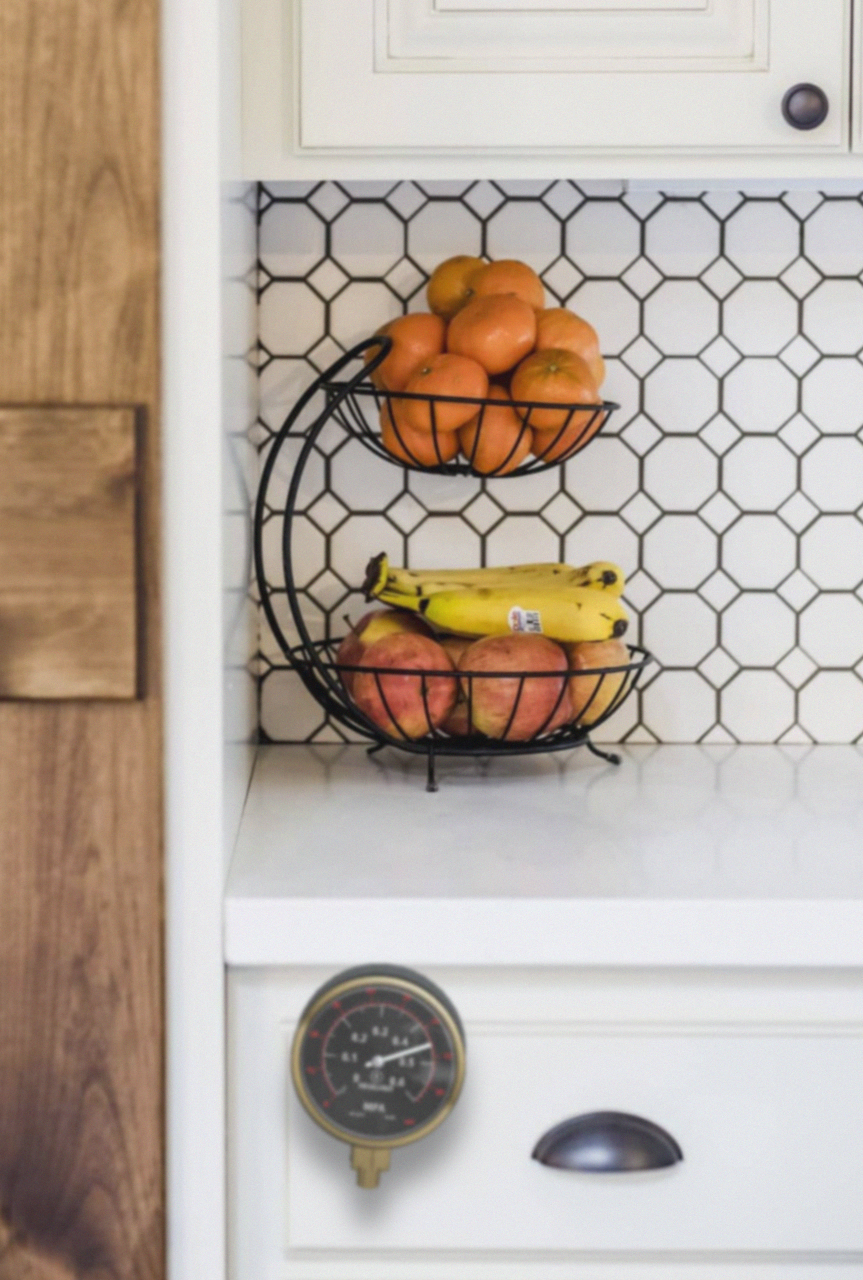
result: **0.45** MPa
